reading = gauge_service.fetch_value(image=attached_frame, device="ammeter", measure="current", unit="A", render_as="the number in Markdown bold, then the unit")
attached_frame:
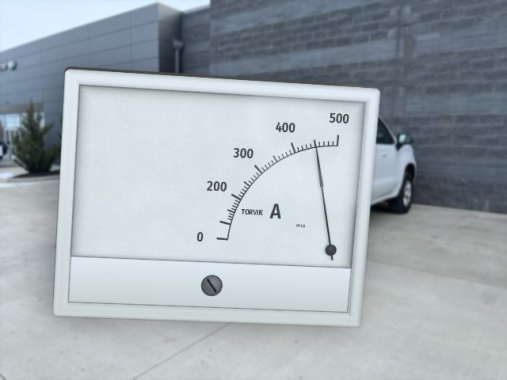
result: **450** A
